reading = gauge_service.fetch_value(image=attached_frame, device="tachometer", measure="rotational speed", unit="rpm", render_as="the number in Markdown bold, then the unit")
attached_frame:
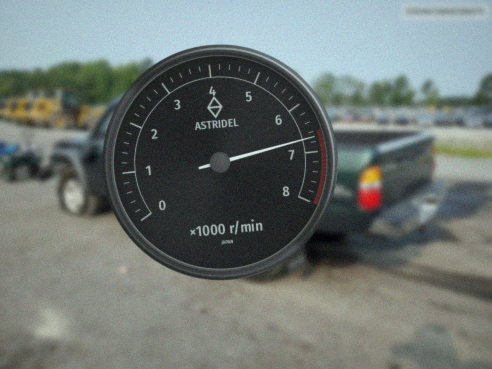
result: **6700** rpm
